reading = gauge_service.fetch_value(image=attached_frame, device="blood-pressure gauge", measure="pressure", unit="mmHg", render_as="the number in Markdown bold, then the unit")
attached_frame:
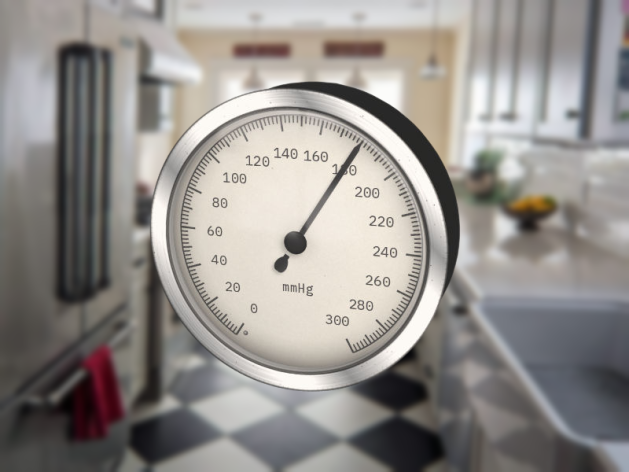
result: **180** mmHg
